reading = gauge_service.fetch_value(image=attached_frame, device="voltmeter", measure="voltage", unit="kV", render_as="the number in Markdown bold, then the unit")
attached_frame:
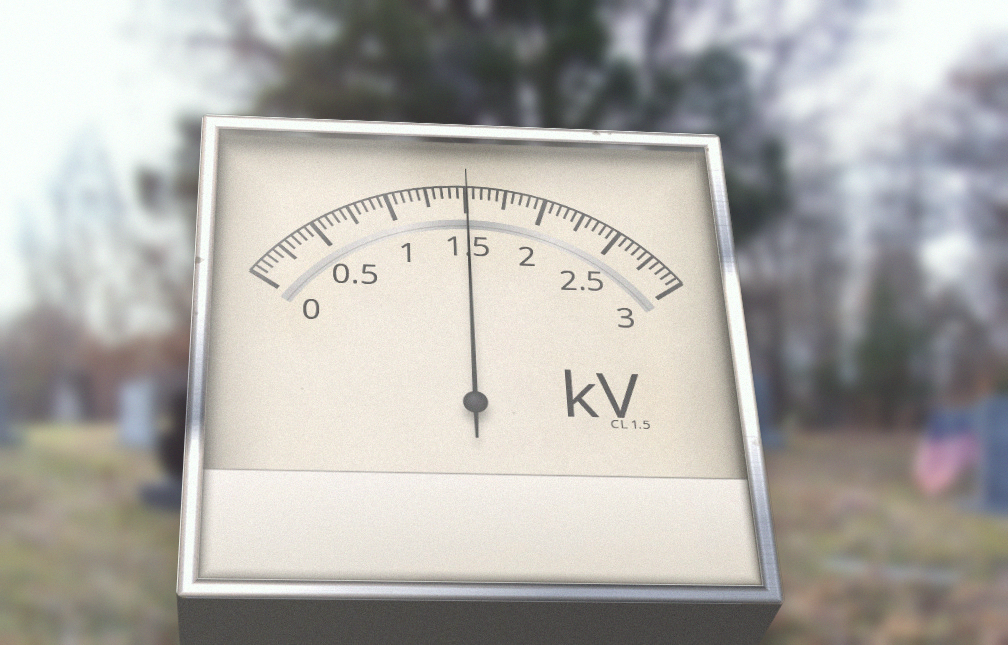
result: **1.5** kV
